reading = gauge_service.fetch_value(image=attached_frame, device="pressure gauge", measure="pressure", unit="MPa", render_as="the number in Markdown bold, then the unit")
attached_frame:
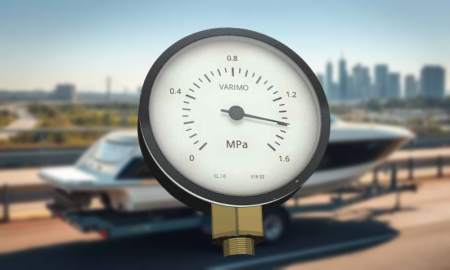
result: **1.4** MPa
